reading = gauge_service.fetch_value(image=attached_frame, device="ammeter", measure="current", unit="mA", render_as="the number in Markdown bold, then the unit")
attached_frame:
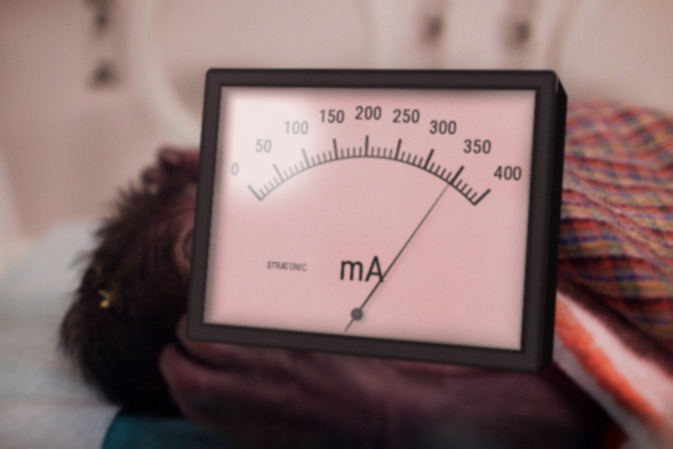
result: **350** mA
